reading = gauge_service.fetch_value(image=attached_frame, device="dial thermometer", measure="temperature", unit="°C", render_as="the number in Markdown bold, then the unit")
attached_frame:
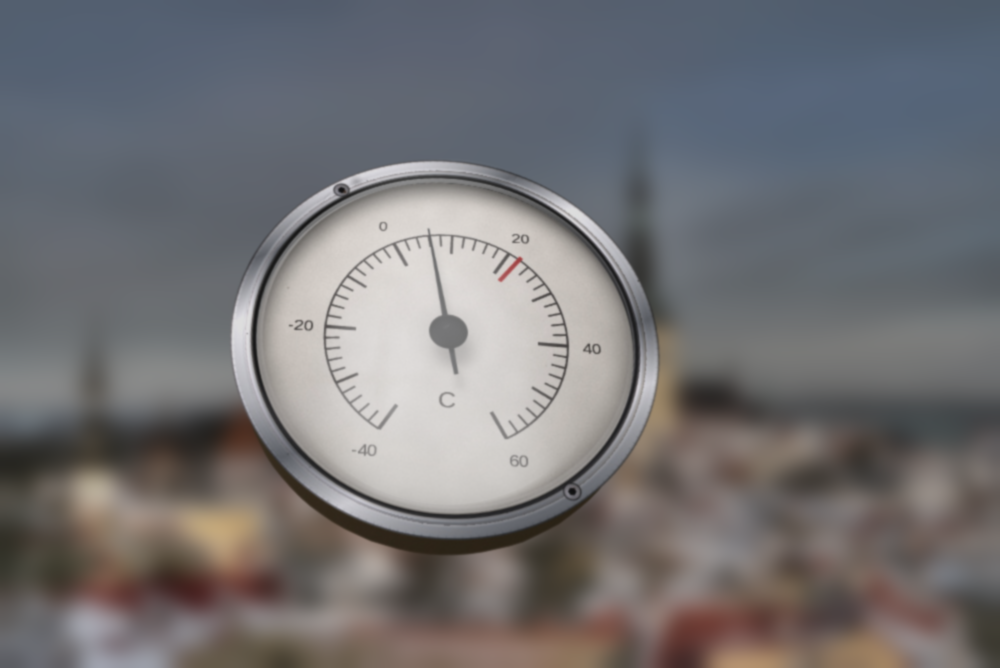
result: **6** °C
